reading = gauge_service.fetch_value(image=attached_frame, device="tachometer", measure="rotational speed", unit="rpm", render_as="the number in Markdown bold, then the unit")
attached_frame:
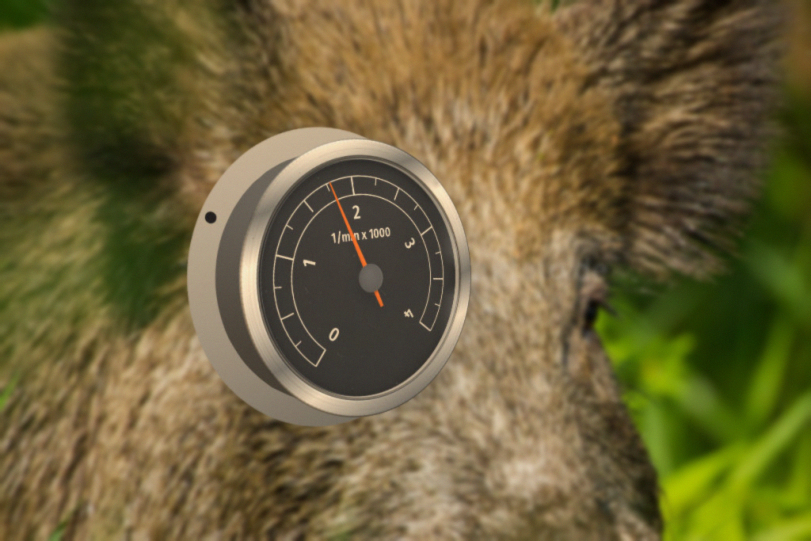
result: **1750** rpm
